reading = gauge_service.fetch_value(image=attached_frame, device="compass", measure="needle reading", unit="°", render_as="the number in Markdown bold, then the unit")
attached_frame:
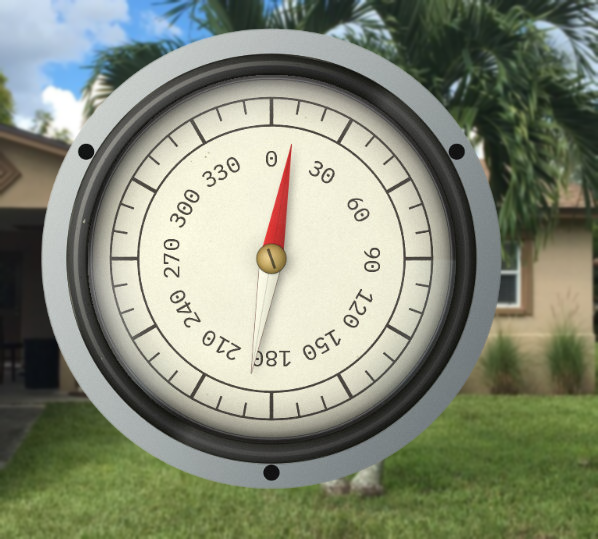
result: **10** °
